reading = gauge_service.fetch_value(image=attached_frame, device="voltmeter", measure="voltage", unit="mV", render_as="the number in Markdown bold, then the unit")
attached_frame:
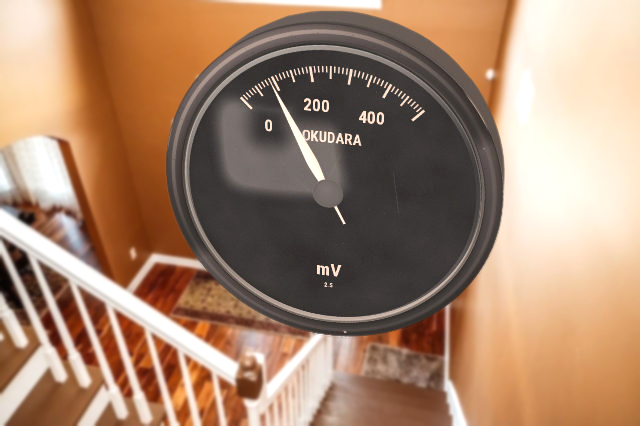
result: **100** mV
